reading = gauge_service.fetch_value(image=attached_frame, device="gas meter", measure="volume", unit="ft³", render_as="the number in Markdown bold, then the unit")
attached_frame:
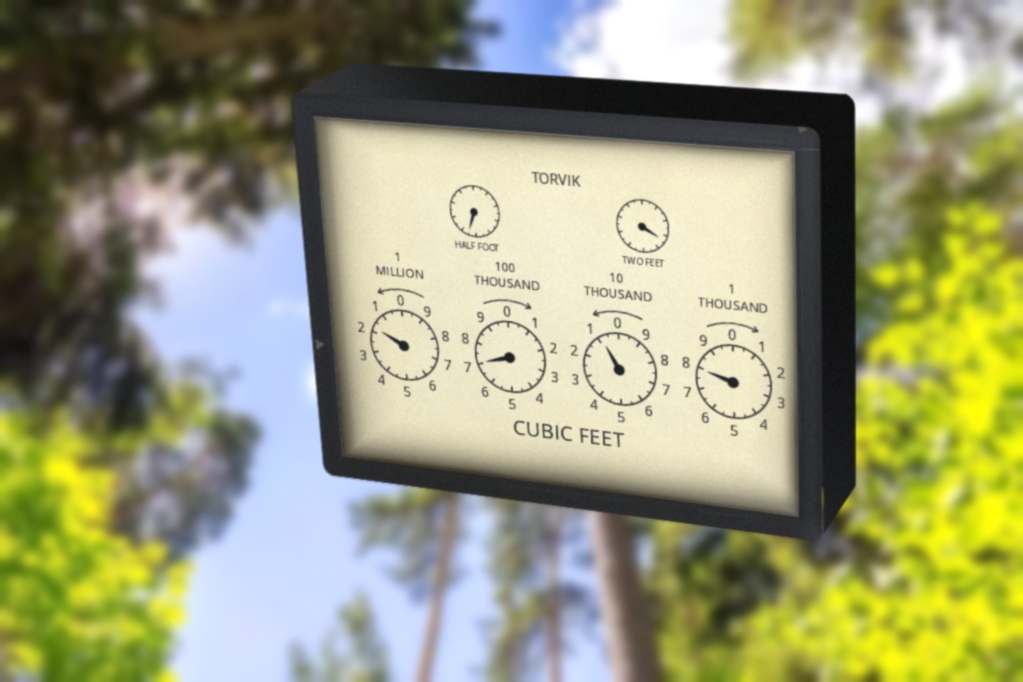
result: **170800** ft³
